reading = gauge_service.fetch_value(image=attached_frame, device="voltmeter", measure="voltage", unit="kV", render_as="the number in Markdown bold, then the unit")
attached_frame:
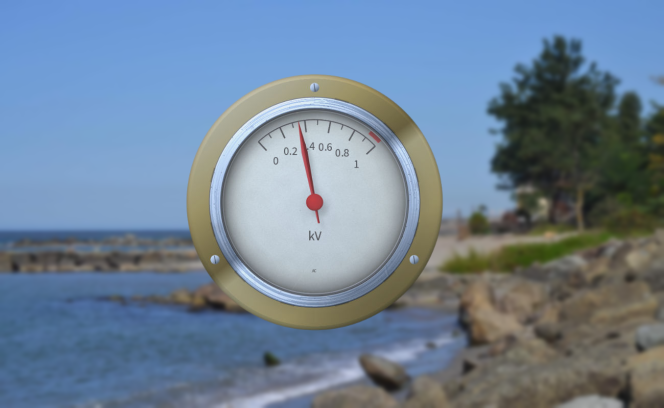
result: **0.35** kV
